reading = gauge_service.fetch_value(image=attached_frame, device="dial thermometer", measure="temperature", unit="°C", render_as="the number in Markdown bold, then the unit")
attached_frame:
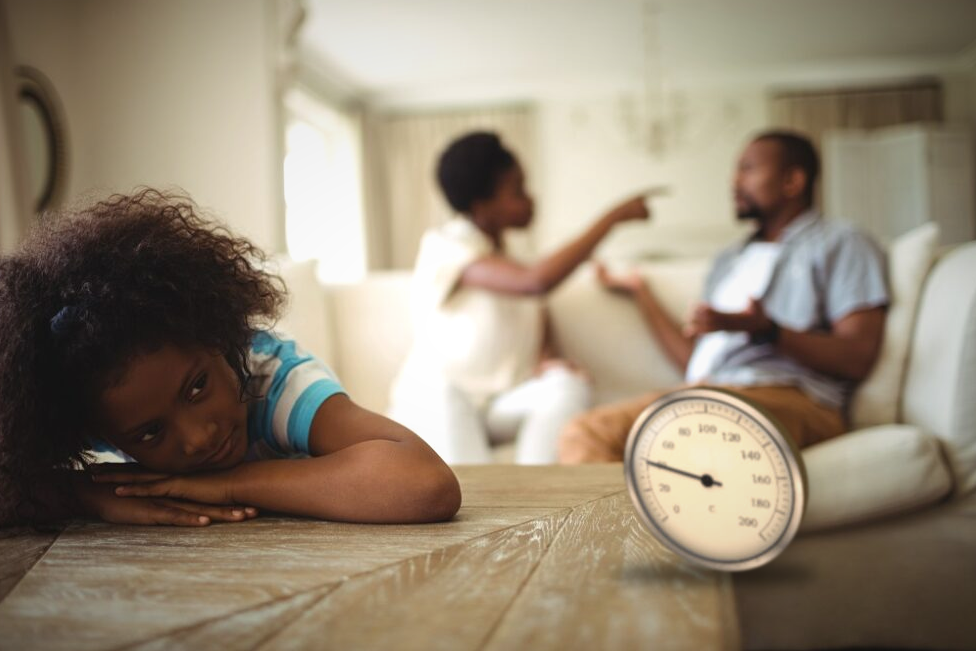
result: **40** °C
